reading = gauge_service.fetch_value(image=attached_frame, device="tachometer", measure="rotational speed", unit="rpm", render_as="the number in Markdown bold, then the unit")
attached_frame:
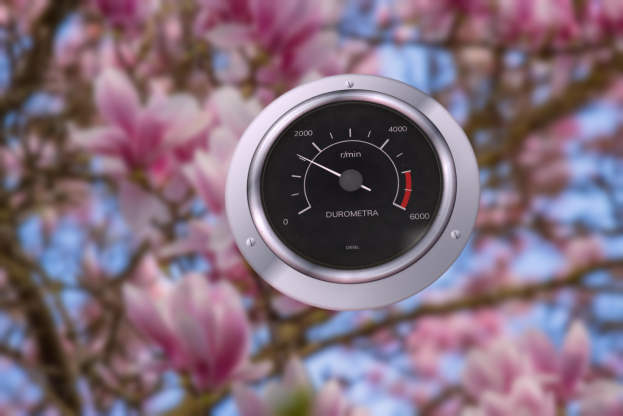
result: **1500** rpm
